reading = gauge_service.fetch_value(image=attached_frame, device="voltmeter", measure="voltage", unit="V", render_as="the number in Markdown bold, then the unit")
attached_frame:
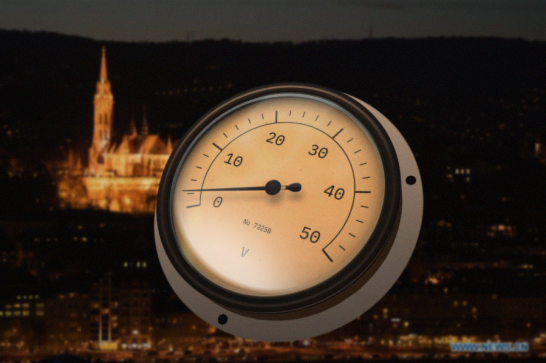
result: **2** V
